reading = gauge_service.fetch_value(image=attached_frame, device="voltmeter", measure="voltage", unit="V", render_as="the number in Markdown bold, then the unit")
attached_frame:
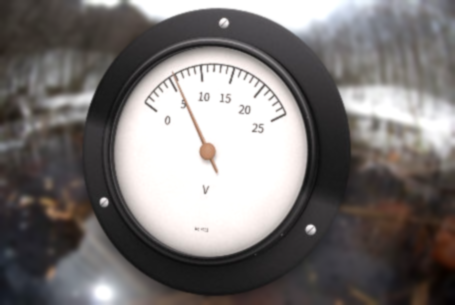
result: **6** V
